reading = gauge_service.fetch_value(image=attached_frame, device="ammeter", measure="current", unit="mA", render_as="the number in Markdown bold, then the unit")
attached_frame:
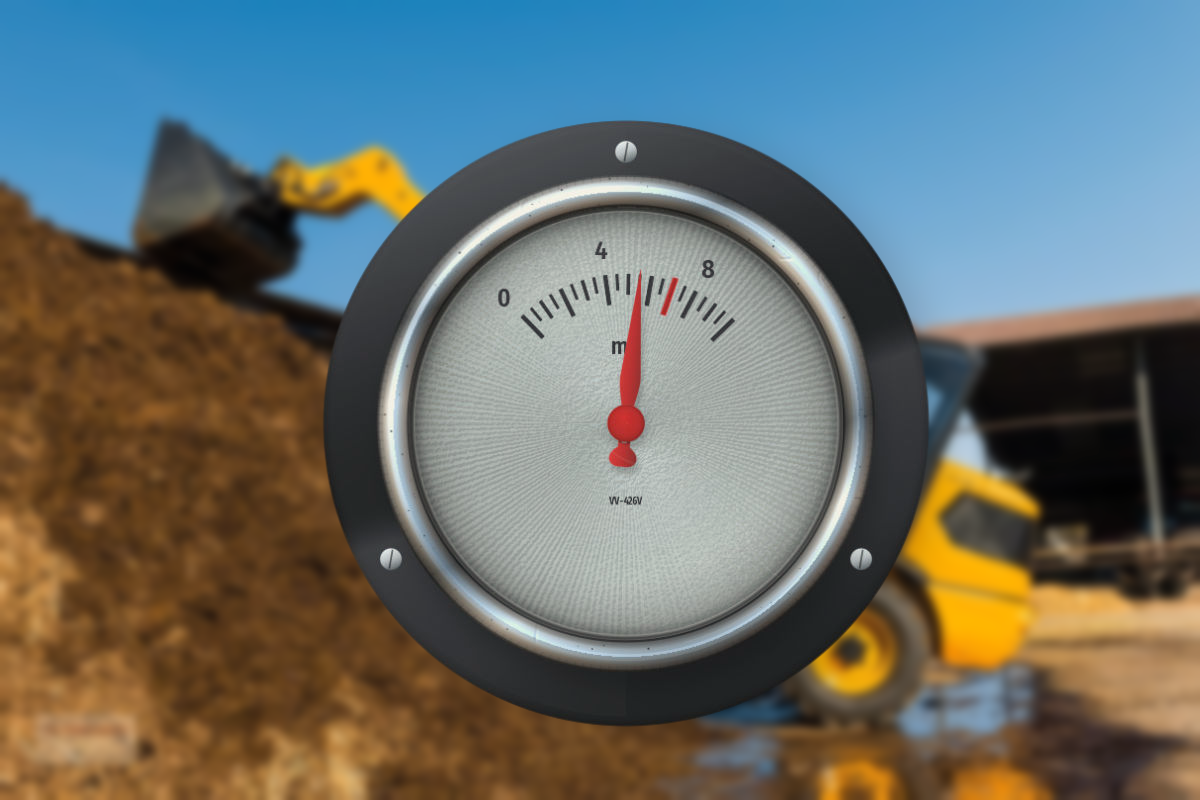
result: **5.5** mA
